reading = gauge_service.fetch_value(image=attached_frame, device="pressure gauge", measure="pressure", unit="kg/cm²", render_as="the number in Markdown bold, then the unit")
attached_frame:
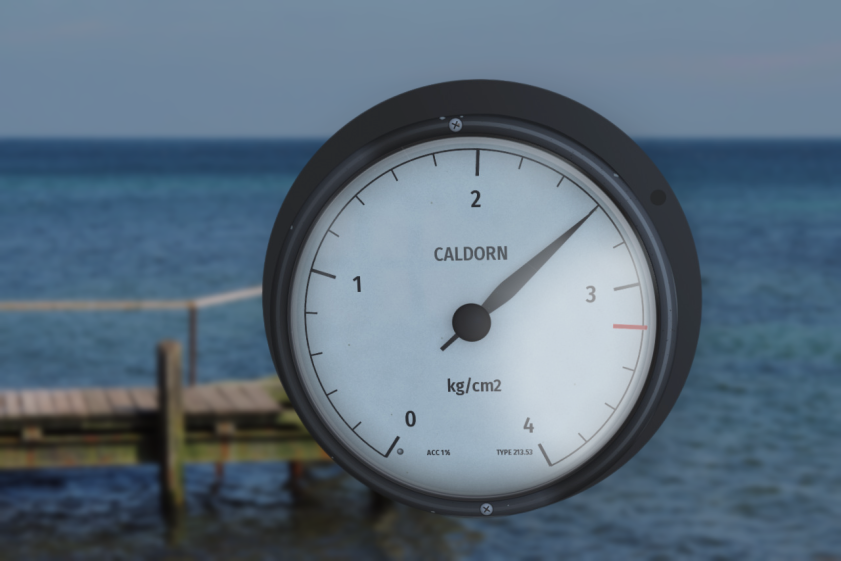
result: **2.6** kg/cm²
